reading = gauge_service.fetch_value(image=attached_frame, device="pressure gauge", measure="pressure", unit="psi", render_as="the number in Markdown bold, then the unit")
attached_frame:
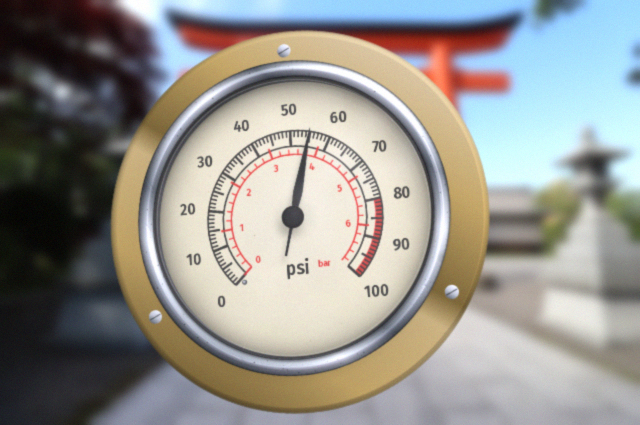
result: **55** psi
